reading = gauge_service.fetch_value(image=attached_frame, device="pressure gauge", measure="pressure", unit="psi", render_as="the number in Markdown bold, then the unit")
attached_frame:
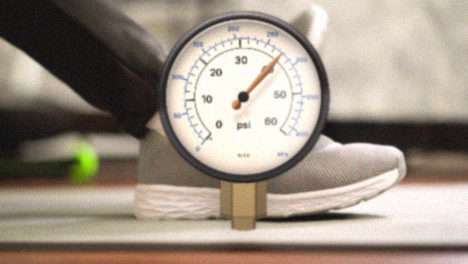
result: **40** psi
